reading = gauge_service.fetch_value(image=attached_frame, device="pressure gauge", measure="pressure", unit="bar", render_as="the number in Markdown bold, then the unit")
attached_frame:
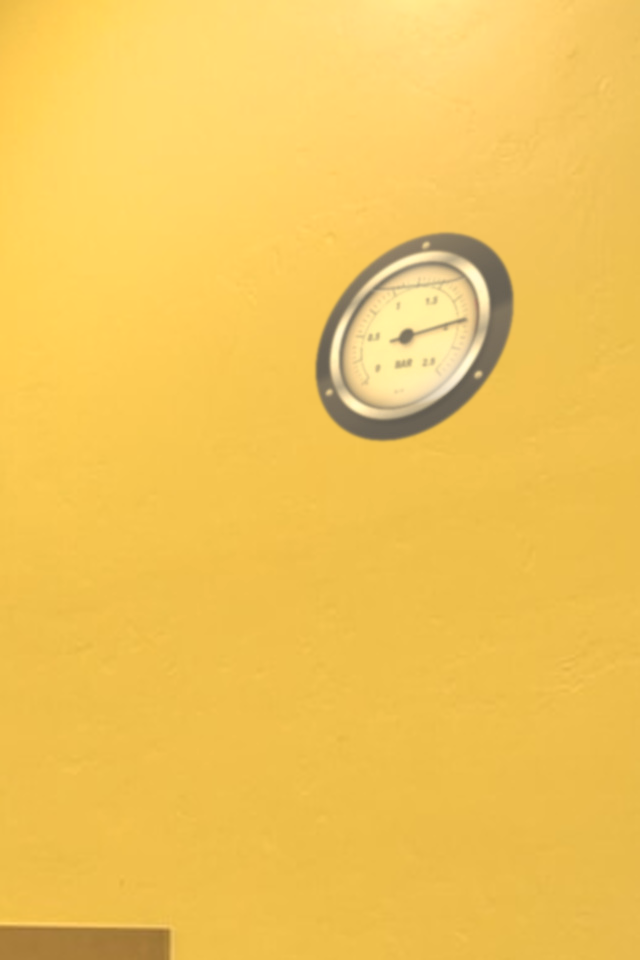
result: **2** bar
